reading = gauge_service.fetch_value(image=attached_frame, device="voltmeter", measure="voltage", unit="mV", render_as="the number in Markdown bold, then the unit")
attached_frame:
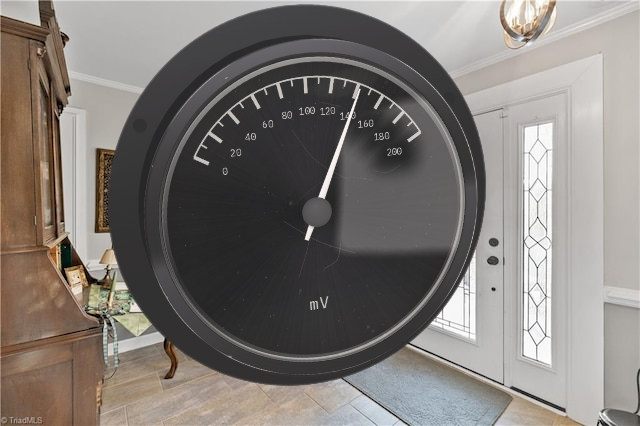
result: **140** mV
